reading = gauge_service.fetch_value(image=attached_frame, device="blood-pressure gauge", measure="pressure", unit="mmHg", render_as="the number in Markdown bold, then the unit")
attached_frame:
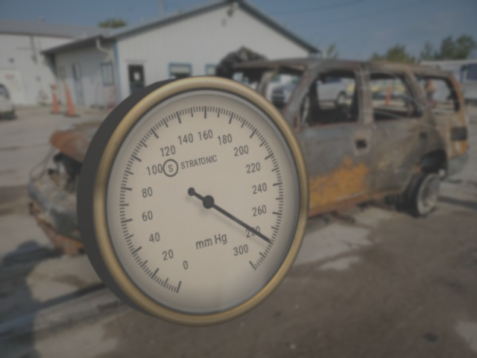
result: **280** mmHg
